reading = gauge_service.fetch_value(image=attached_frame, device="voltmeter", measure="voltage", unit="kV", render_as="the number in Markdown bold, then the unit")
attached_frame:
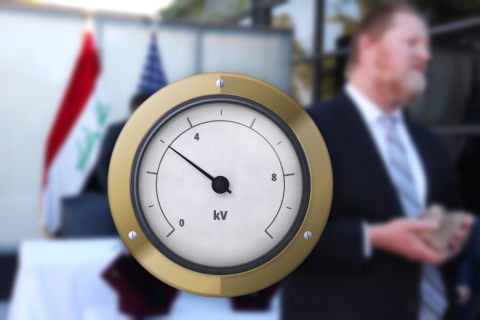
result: **3** kV
